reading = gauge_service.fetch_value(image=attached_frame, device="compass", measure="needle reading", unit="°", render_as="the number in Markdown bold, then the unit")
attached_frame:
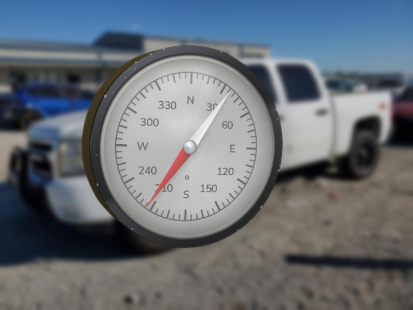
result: **215** °
